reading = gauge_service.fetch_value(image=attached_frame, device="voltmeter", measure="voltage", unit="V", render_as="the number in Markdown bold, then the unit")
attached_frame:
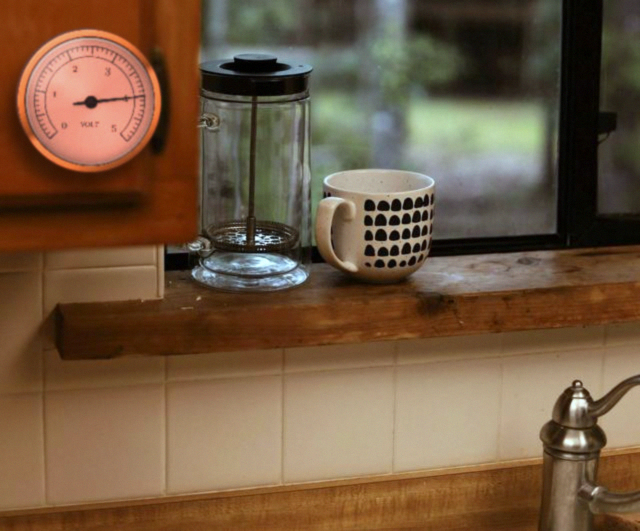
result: **4** V
